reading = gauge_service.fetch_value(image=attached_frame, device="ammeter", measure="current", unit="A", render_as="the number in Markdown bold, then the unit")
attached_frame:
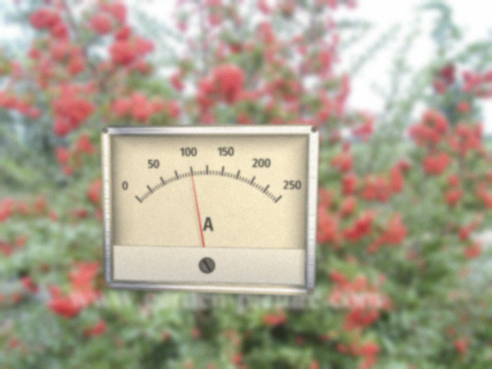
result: **100** A
